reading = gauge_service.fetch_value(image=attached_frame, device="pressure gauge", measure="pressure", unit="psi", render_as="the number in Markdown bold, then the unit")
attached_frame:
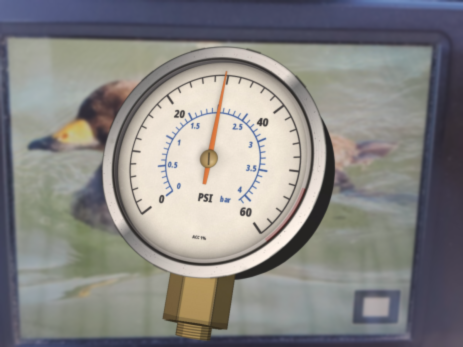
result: **30** psi
